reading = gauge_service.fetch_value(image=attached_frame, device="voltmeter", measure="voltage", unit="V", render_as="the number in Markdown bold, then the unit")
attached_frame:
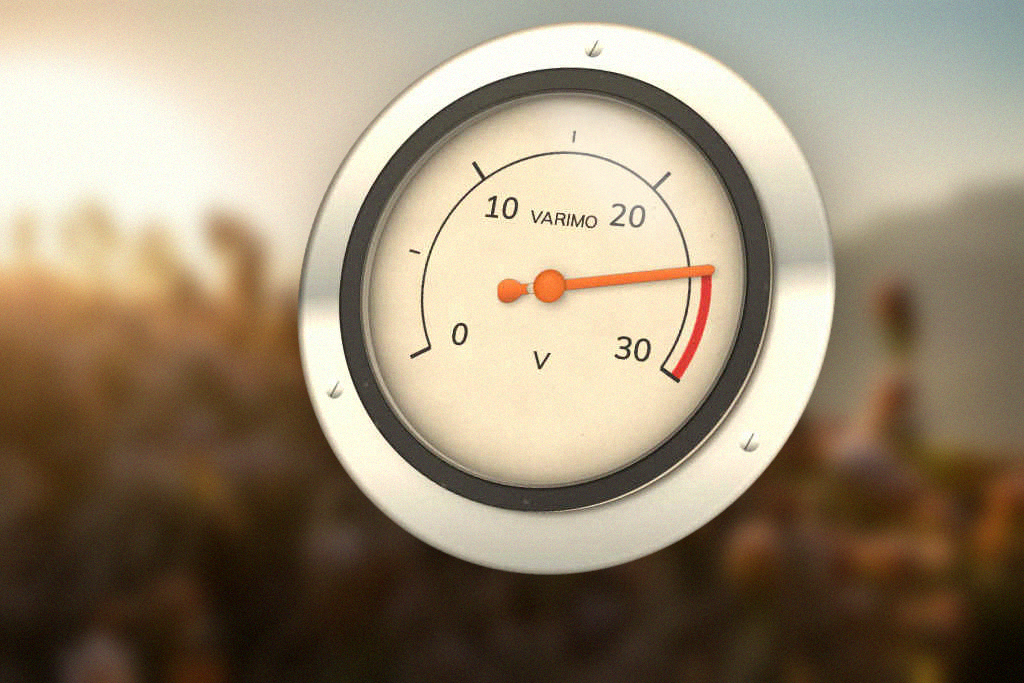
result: **25** V
